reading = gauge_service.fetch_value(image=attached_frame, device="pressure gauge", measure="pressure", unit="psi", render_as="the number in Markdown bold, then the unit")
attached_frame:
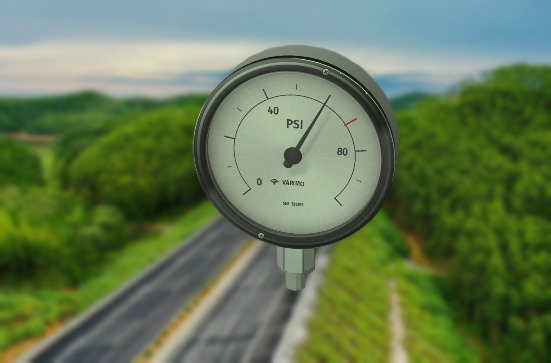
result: **60** psi
